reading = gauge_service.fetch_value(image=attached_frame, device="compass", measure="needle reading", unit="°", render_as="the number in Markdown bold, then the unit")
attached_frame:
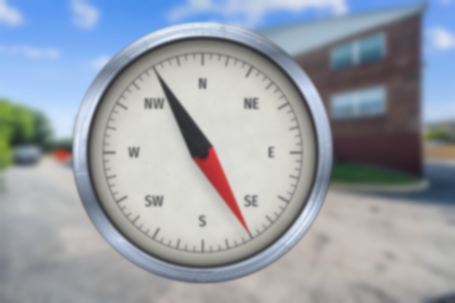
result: **150** °
